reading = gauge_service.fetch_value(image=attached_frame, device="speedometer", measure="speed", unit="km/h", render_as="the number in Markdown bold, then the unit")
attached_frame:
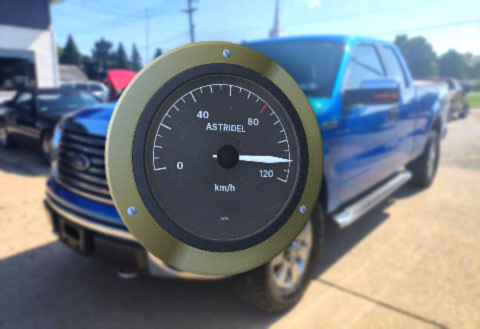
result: **110** km/h
